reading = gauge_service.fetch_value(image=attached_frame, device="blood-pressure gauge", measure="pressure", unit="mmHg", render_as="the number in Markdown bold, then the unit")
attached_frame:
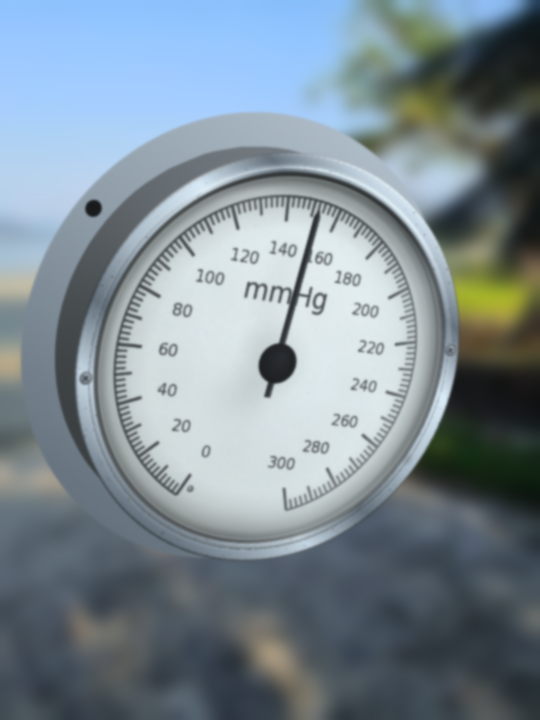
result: **150** mmHg
